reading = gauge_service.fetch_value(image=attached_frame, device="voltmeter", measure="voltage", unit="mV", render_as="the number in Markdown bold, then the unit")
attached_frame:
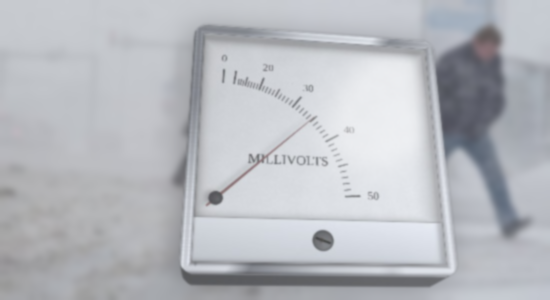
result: **35** mV
